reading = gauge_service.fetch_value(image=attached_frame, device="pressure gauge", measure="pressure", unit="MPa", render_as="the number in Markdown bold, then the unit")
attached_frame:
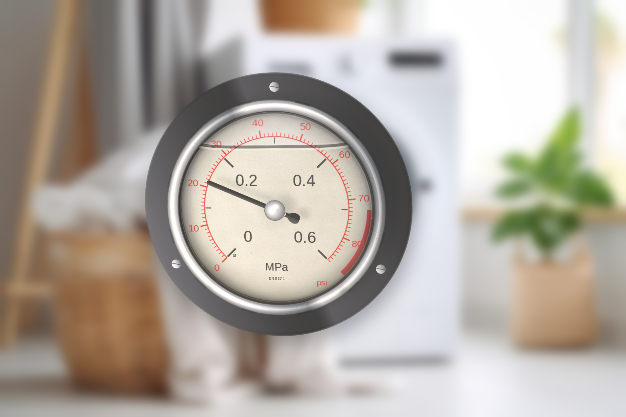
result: **0.15** MPa
